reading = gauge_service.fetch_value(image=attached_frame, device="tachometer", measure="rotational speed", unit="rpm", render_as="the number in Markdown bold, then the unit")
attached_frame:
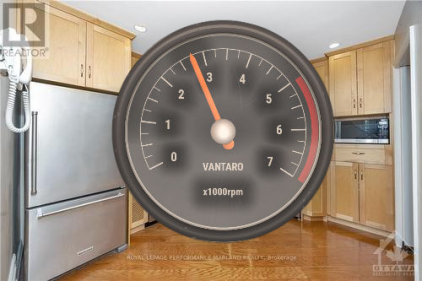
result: **2750** rpm
